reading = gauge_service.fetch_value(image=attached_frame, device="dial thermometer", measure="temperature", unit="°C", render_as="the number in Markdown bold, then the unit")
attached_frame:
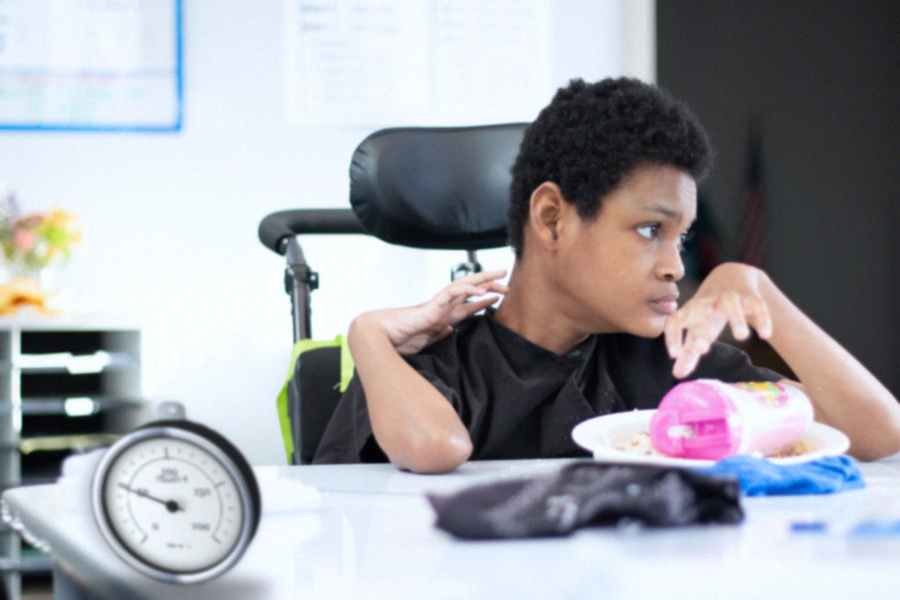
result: **50** °C
